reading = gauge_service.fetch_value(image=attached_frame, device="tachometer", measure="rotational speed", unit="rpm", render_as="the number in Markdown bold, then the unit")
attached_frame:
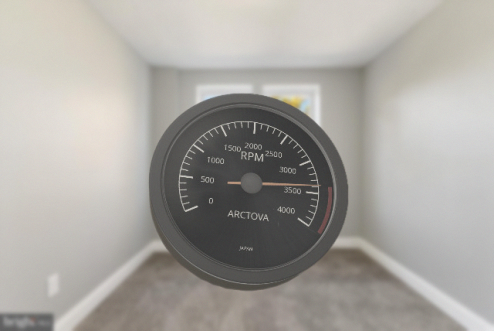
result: **3400** rpm
